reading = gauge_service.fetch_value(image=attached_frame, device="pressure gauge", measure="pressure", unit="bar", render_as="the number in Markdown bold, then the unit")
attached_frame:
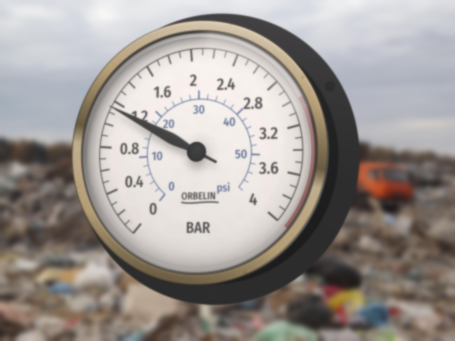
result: **1.15** bar
